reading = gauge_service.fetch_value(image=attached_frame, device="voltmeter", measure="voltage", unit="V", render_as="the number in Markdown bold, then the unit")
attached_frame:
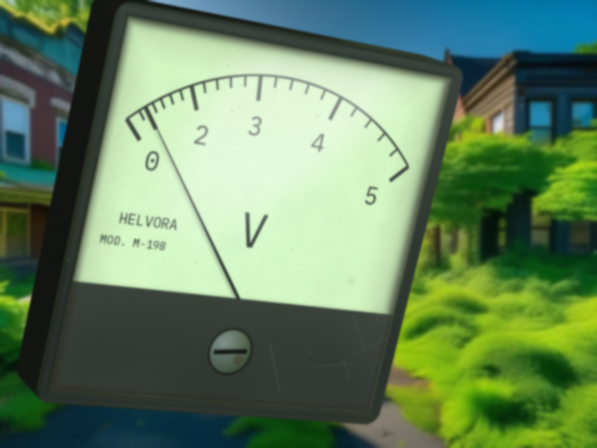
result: **1** V
